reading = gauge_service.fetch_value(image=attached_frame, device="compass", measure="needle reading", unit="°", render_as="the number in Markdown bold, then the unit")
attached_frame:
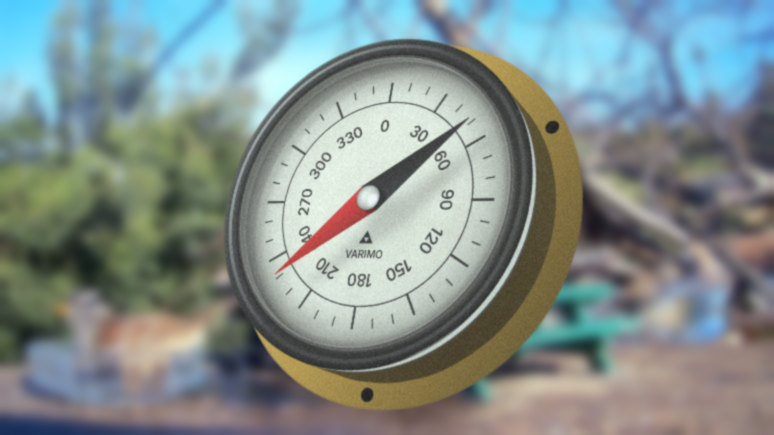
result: **230** °
